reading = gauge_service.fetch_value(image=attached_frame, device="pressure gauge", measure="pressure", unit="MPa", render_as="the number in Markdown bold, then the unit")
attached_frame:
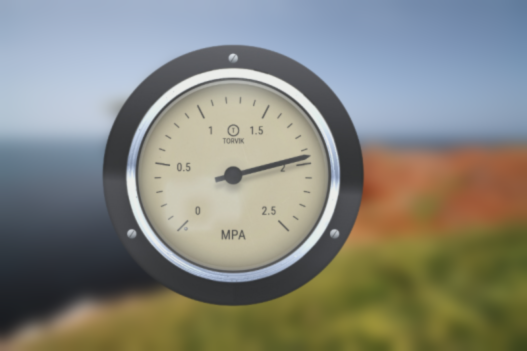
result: **1.95** MPa
